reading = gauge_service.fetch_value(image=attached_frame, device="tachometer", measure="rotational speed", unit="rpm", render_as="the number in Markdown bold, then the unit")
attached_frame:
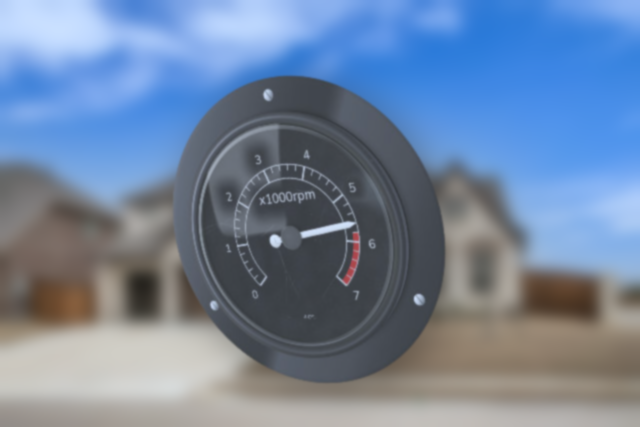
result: **5600** rpm
